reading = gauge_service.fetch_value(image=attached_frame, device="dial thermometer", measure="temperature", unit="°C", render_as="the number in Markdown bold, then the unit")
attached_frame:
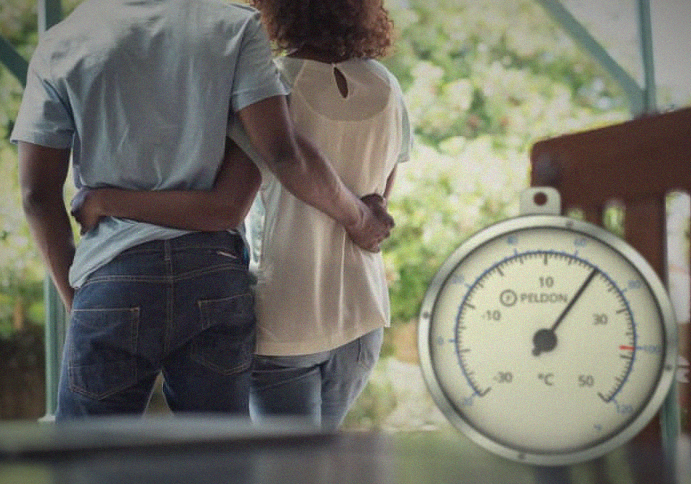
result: **20** °C
